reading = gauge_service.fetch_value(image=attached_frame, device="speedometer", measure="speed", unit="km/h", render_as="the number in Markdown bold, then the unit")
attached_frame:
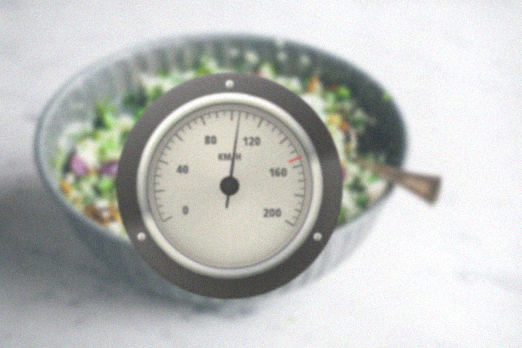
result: **105** km/h
